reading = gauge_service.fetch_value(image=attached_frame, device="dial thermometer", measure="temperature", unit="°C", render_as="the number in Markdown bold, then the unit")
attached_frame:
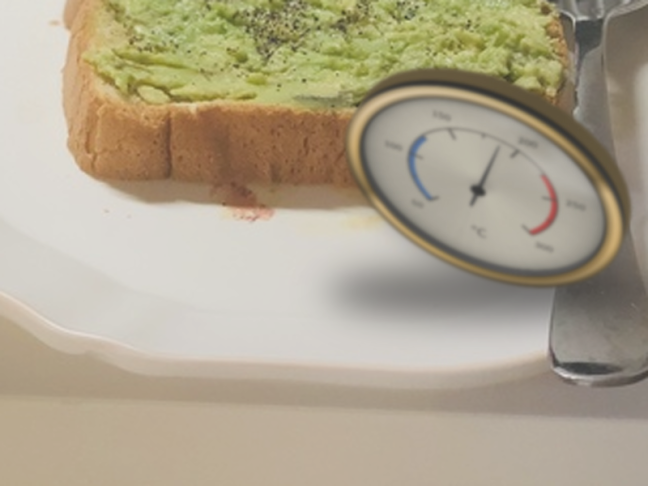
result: **187.5** °C
